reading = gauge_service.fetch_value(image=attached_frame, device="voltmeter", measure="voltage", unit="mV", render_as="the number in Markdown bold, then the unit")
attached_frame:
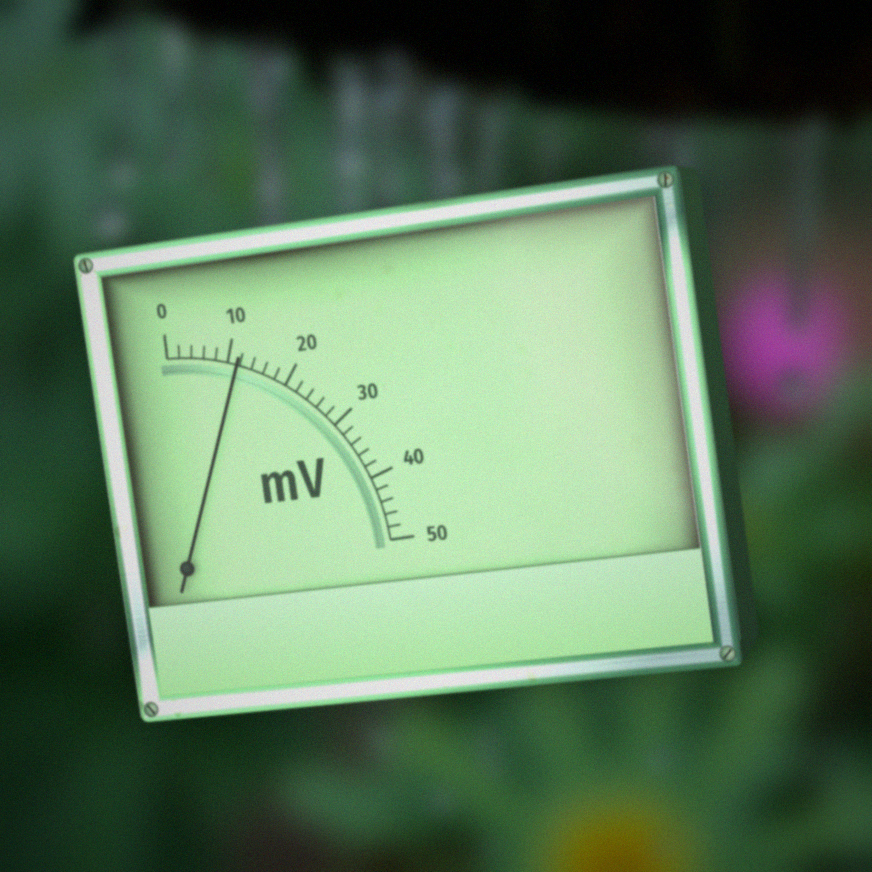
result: **12** mV
